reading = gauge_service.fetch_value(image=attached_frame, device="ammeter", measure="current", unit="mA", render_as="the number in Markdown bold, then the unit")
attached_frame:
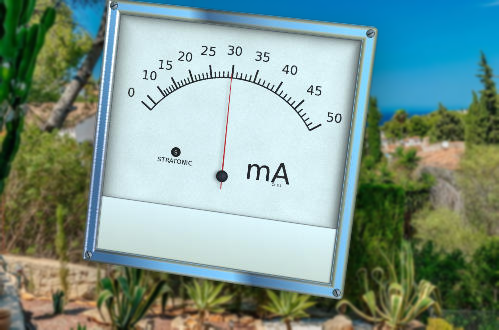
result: **30** mA
